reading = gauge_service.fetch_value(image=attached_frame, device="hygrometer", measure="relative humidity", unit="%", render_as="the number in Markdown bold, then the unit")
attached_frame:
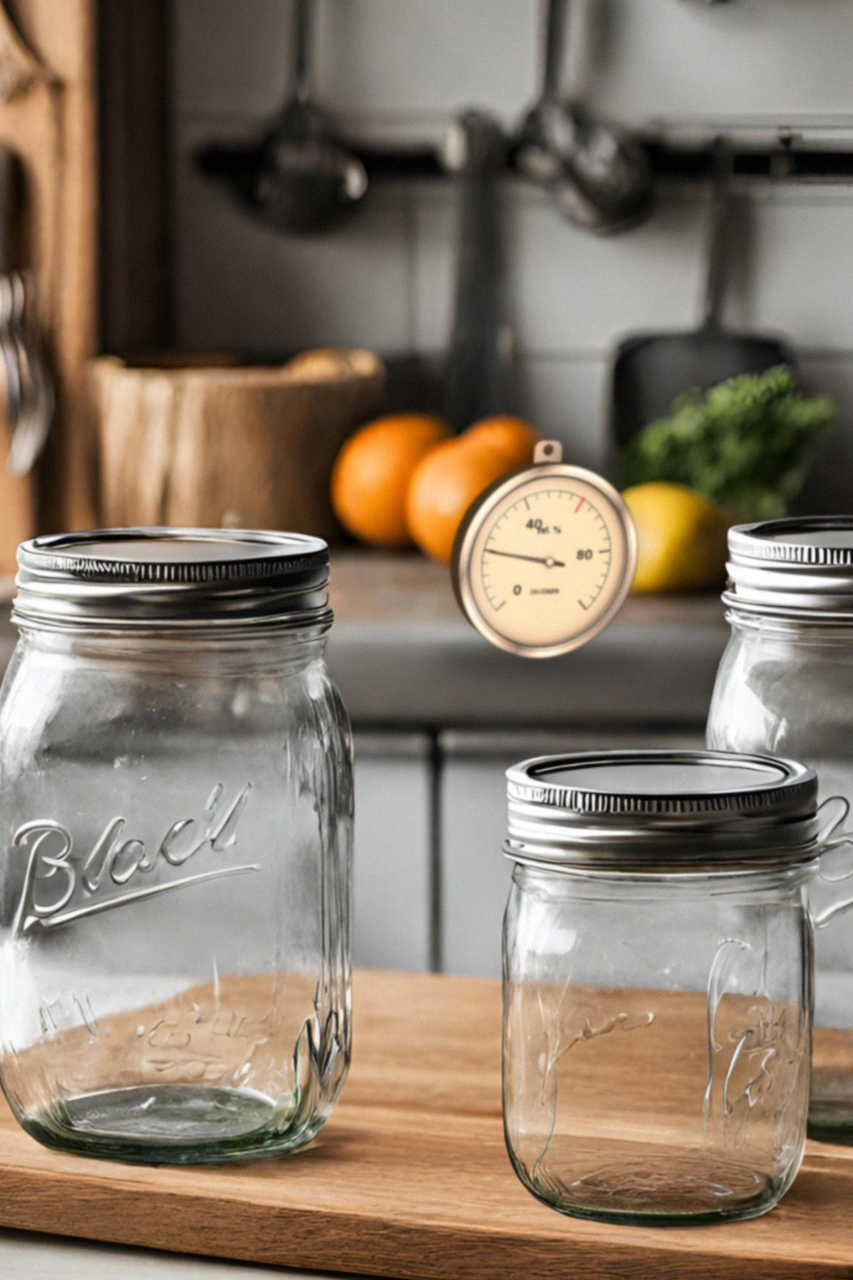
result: **20** %
